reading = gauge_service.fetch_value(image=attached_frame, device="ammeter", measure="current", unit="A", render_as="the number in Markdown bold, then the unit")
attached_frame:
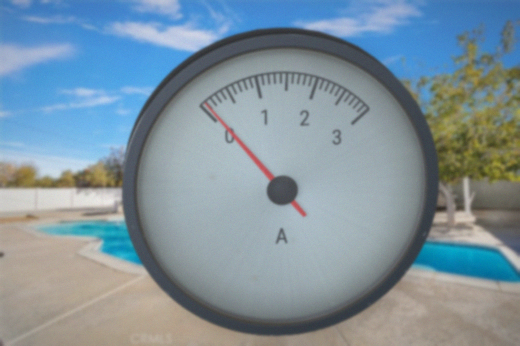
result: **0.1** A
